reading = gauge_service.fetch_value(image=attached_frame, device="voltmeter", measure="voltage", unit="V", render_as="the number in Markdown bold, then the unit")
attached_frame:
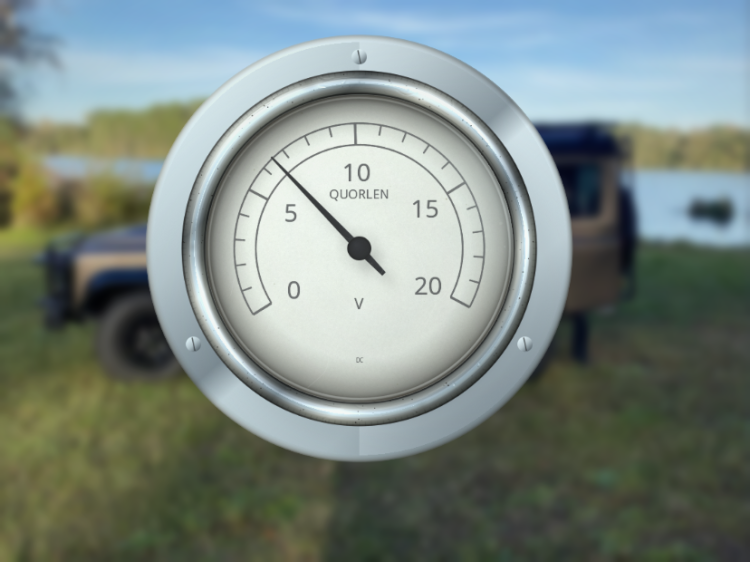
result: **6.5** V
